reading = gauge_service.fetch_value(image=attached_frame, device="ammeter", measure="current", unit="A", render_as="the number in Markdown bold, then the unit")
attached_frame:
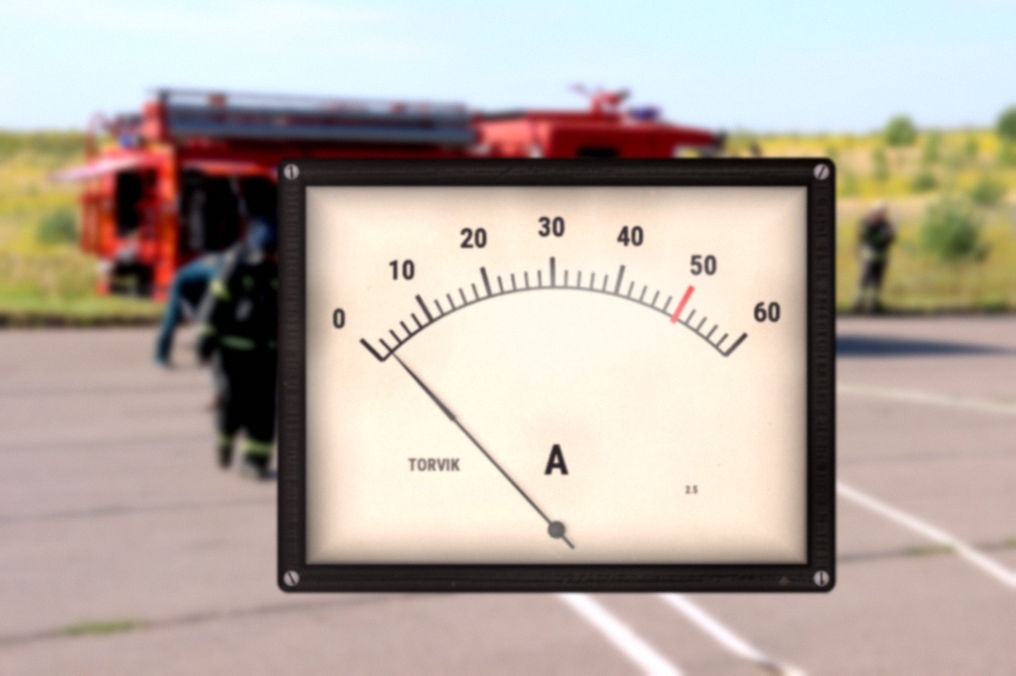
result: **2** A
